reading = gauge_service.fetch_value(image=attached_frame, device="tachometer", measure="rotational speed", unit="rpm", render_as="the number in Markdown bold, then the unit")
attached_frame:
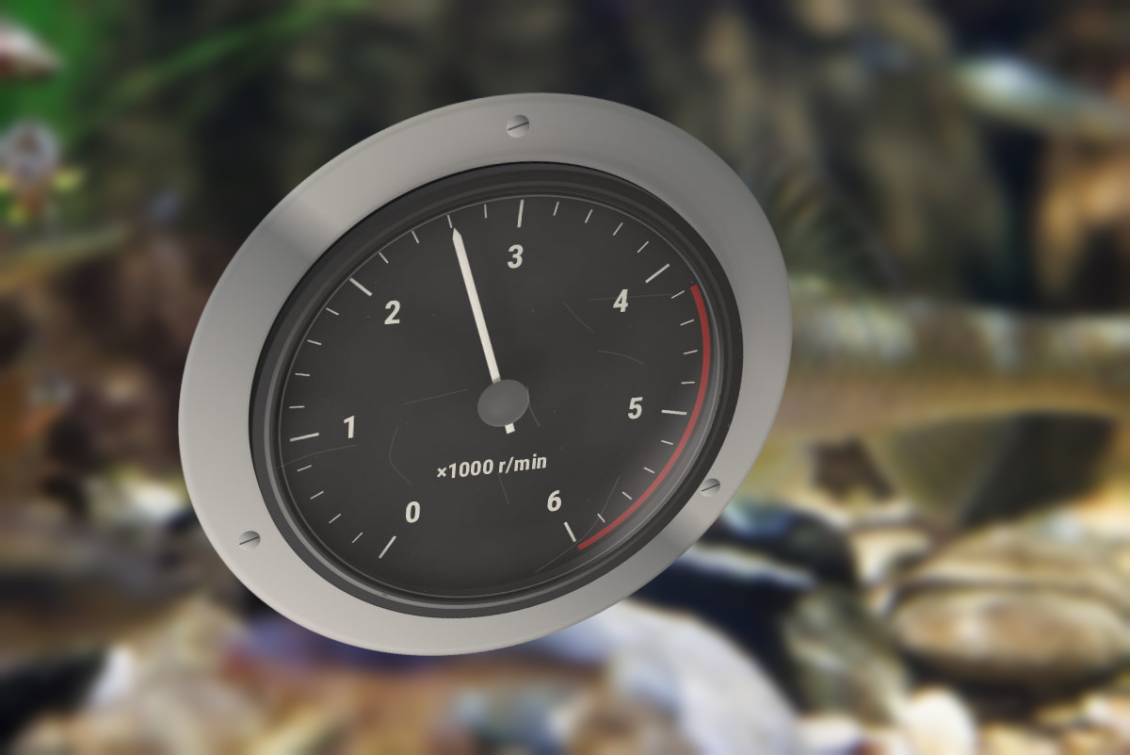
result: **2600** rpm
